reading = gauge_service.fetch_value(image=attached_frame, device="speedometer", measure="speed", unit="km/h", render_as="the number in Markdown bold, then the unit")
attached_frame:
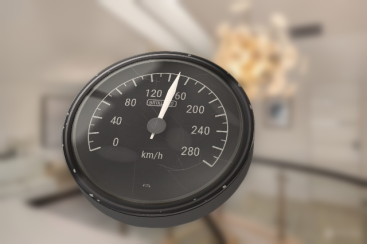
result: **150** km/h
